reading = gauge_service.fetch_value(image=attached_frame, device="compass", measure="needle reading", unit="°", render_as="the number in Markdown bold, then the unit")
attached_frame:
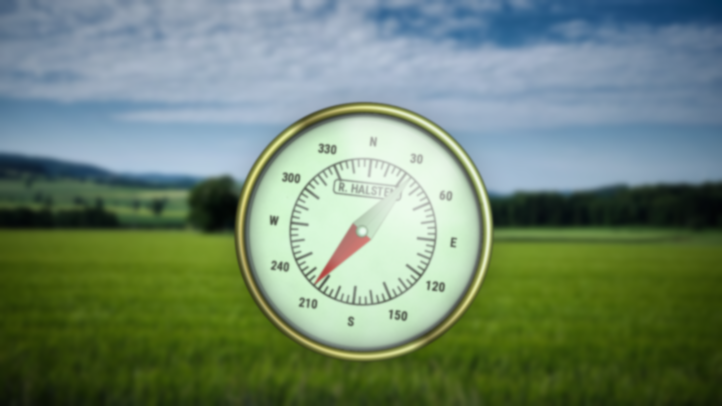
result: **215** °
